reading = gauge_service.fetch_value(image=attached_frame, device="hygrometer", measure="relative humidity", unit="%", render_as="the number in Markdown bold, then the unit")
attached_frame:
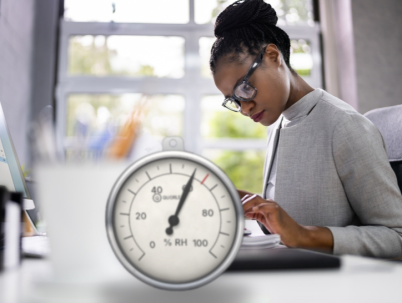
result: **60** %
